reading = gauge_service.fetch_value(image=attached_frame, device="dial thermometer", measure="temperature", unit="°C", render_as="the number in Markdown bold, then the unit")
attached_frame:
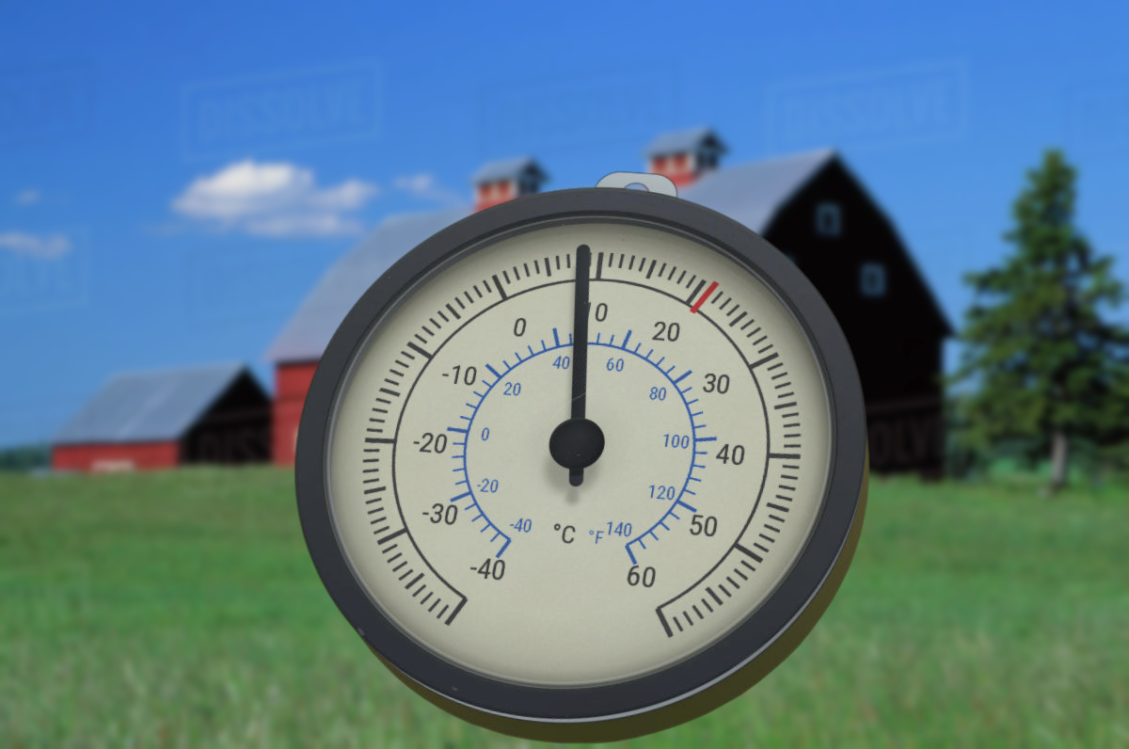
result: **8.5** °C
